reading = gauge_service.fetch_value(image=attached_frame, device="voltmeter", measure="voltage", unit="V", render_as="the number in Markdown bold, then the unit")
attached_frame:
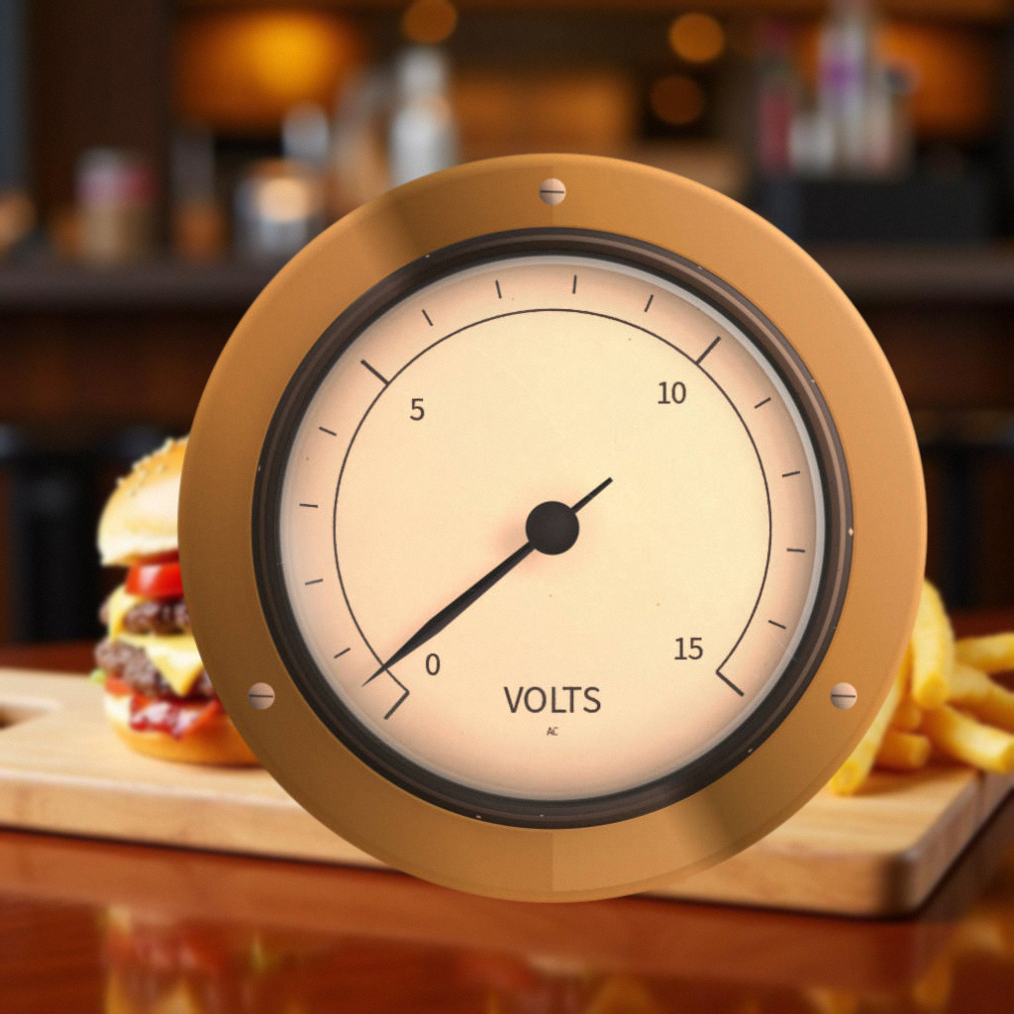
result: **0.5** V
